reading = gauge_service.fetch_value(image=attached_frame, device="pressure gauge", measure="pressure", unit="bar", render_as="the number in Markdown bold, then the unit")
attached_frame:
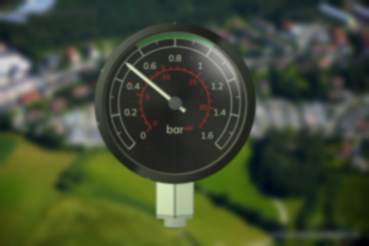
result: **0.5** bar
